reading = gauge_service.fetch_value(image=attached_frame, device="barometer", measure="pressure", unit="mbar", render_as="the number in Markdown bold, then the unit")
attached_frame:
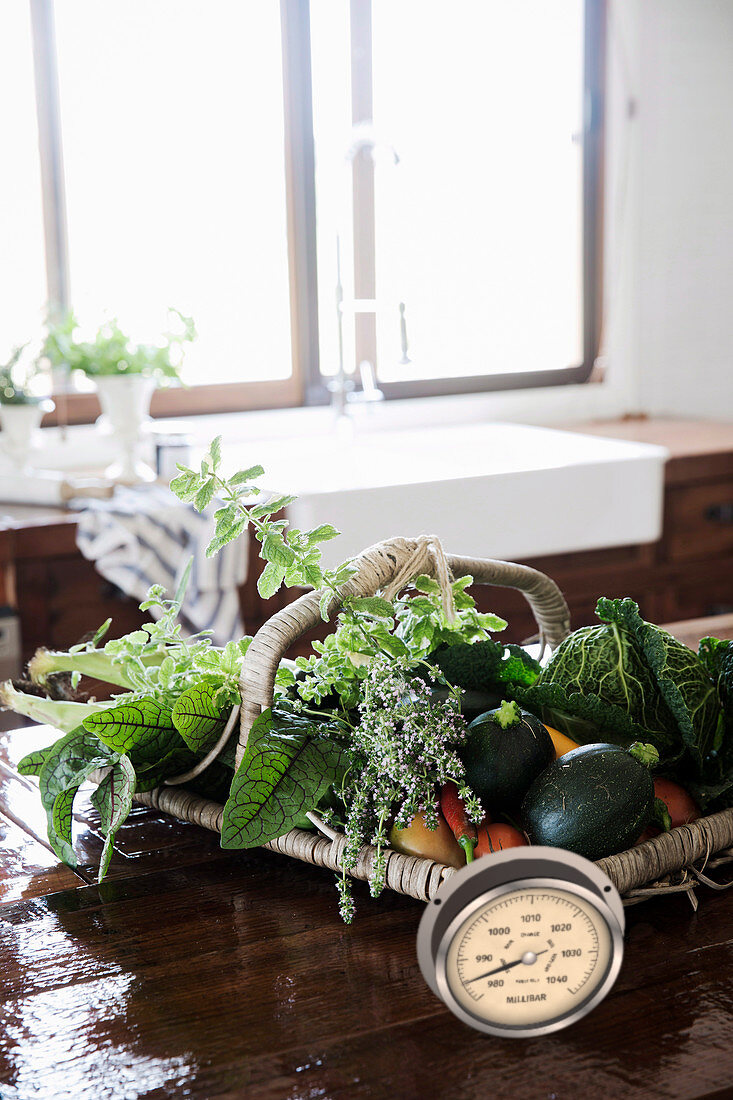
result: **985** mbar
